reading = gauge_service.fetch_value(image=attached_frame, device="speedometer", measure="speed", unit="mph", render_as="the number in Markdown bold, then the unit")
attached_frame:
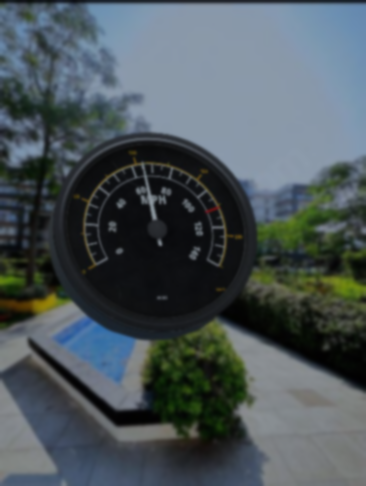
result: **65** mph
